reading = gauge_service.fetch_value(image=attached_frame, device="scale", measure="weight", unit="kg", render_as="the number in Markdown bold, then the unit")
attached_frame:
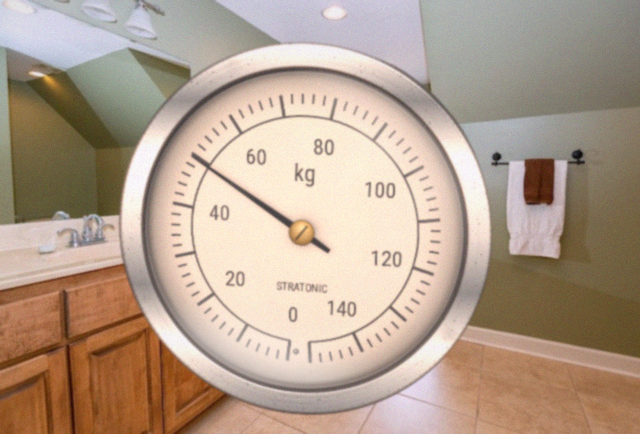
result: **50** kg
